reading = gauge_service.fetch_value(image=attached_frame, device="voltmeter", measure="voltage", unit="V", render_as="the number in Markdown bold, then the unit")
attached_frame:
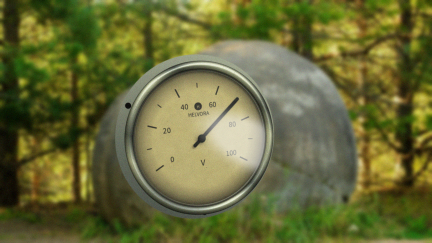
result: **70** V
